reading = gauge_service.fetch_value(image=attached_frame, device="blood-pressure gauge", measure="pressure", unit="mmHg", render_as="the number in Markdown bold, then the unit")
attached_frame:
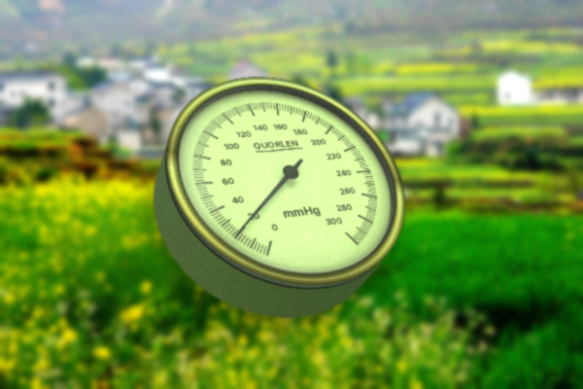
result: **20** mmHg
